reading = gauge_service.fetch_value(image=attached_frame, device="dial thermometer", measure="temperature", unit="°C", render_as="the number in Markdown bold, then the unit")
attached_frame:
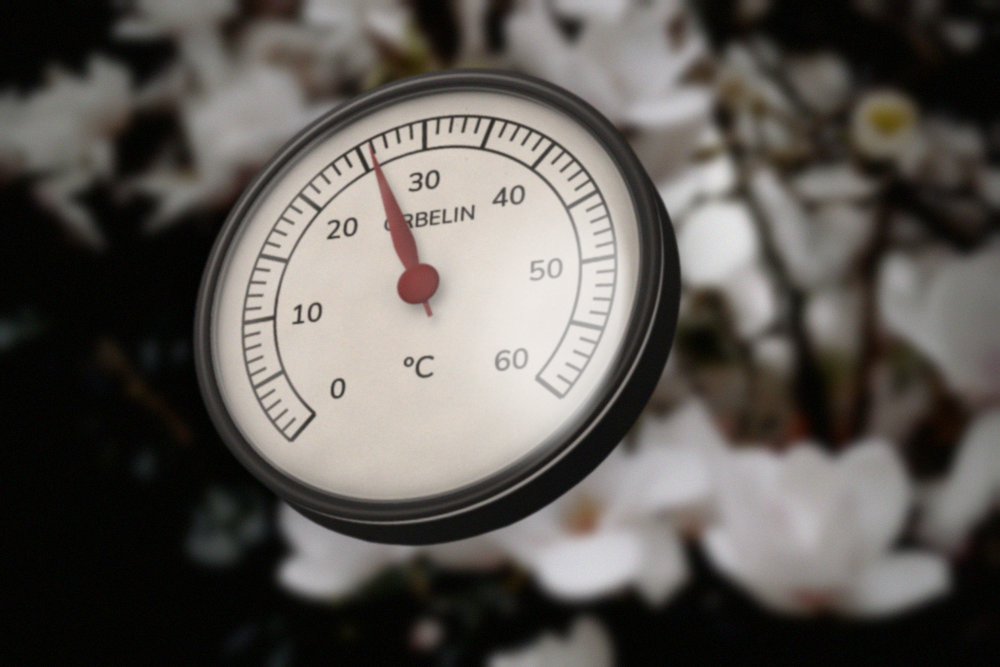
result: **26** °C
